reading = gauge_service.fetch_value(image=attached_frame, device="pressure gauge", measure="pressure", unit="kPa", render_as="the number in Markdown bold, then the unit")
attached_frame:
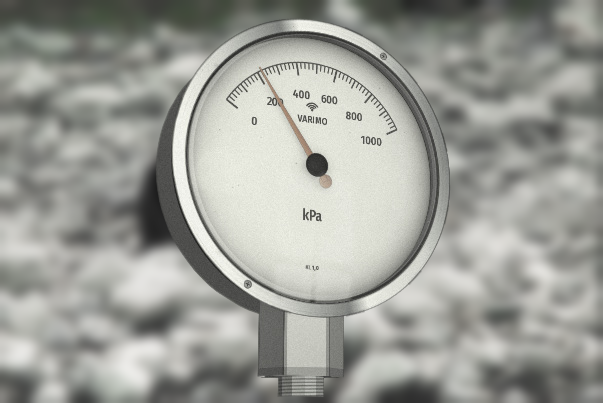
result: **200** kPa
